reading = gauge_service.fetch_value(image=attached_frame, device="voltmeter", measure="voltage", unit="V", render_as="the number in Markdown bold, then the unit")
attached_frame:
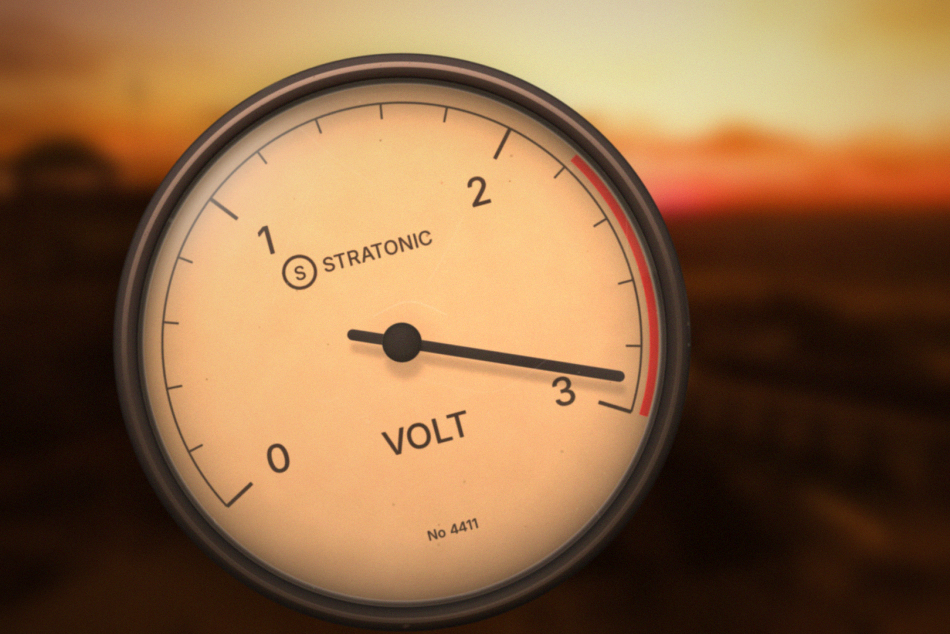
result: **2.9** V
